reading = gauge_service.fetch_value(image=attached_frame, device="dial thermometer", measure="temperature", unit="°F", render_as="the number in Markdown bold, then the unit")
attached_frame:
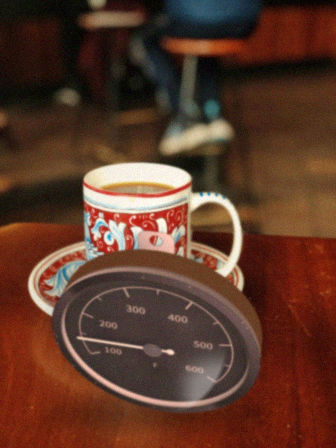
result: **150** °F
